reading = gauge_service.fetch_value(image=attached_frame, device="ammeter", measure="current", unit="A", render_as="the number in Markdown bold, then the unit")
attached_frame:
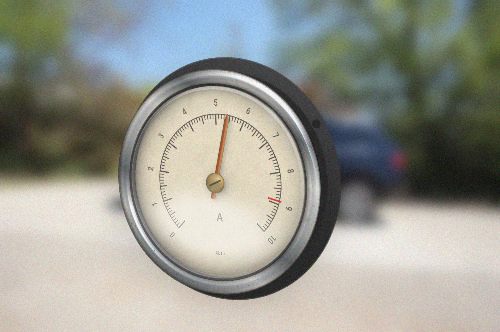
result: **5.5** A
